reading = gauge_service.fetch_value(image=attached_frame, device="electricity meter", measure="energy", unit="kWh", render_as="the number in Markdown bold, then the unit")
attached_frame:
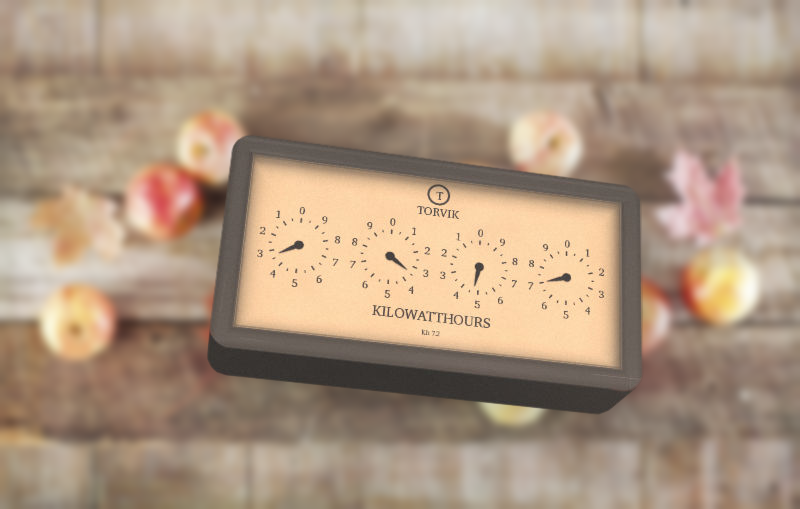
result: **3347** kWh
